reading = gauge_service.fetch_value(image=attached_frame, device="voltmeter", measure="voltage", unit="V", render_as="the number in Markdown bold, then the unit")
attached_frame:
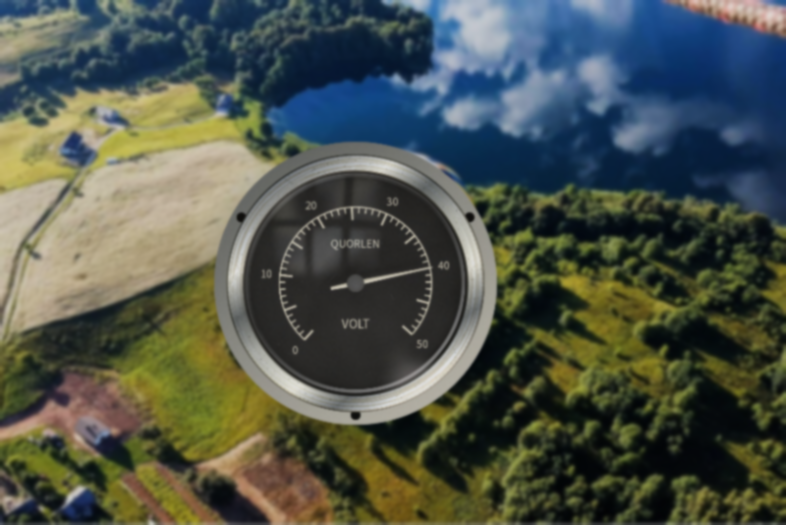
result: **40** V
